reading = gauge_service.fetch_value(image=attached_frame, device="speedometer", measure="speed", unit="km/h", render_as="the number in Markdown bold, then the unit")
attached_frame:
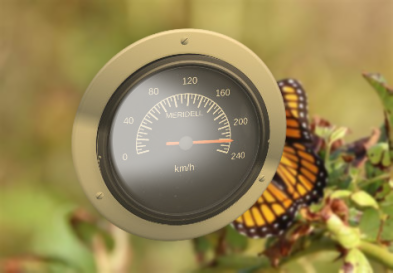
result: **220** km/h
